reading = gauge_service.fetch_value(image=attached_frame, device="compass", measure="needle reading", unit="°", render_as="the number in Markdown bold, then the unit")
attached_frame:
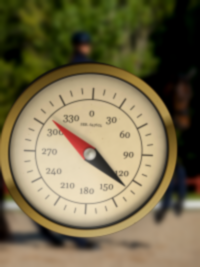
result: **310** °
